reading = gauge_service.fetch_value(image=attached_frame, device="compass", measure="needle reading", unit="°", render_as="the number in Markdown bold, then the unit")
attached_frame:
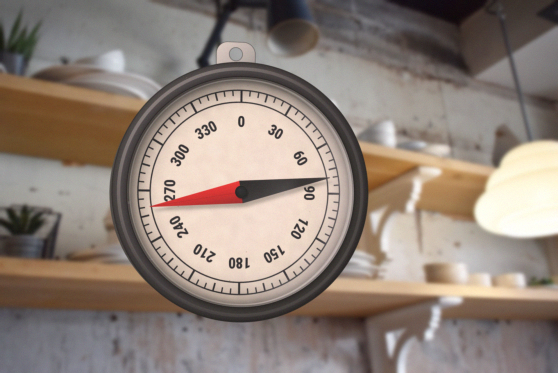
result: **260** °
